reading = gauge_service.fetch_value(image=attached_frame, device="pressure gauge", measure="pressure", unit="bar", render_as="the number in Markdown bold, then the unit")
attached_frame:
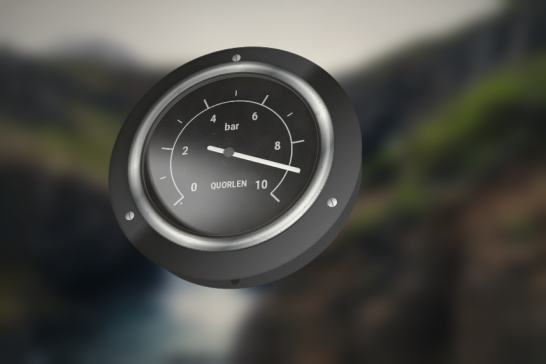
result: **9** bar
